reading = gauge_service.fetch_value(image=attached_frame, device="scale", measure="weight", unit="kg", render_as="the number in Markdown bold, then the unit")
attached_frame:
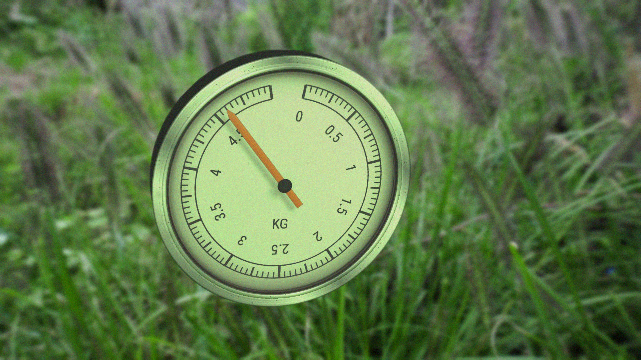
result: **4.6** kg
